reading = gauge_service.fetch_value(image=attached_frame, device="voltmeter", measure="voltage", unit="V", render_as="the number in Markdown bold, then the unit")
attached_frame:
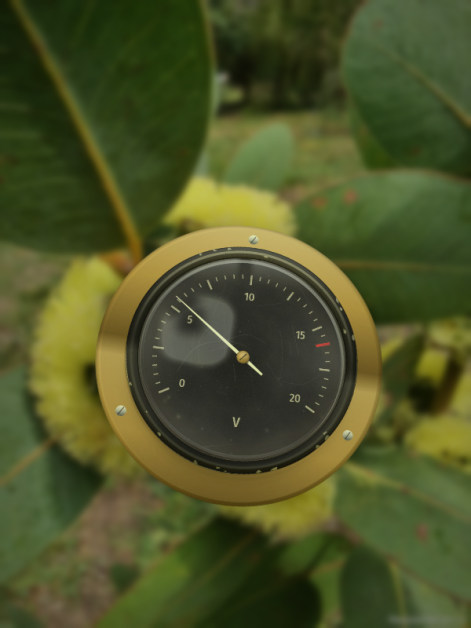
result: **5.5** V
